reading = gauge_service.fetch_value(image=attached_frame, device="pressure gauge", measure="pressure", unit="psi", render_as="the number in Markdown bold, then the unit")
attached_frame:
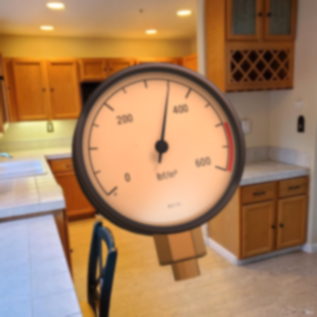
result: **350** psi
